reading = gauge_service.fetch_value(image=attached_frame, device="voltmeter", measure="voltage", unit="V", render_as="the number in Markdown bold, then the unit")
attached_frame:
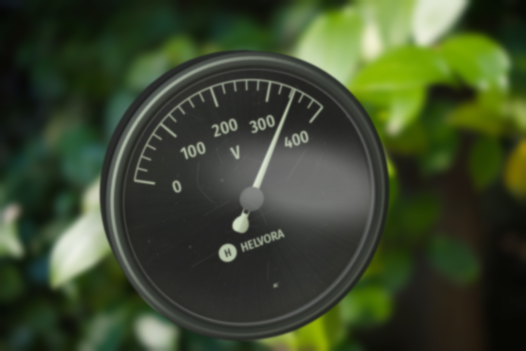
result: **340** V
